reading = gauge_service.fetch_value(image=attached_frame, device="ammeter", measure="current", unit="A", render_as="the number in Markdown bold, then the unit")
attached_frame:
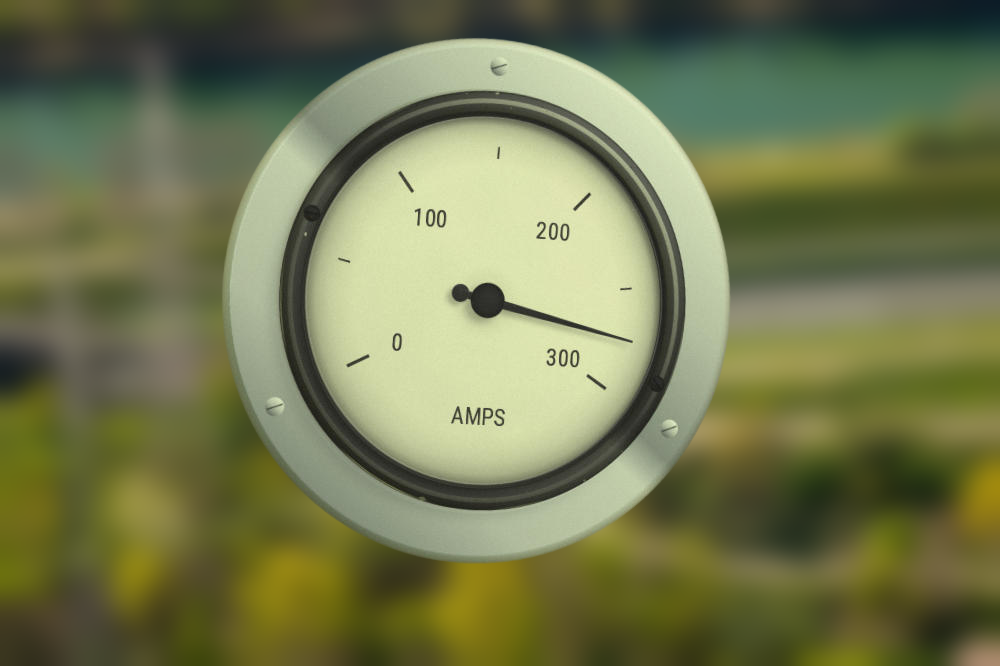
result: **275** A
